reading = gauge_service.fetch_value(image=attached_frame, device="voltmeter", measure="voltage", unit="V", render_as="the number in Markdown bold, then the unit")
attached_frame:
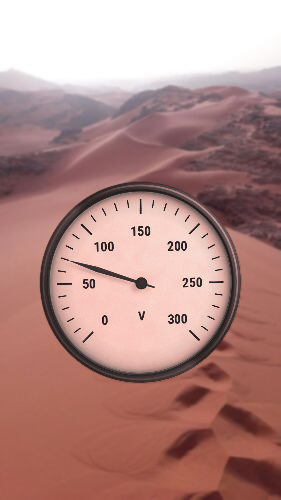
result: **70** V
